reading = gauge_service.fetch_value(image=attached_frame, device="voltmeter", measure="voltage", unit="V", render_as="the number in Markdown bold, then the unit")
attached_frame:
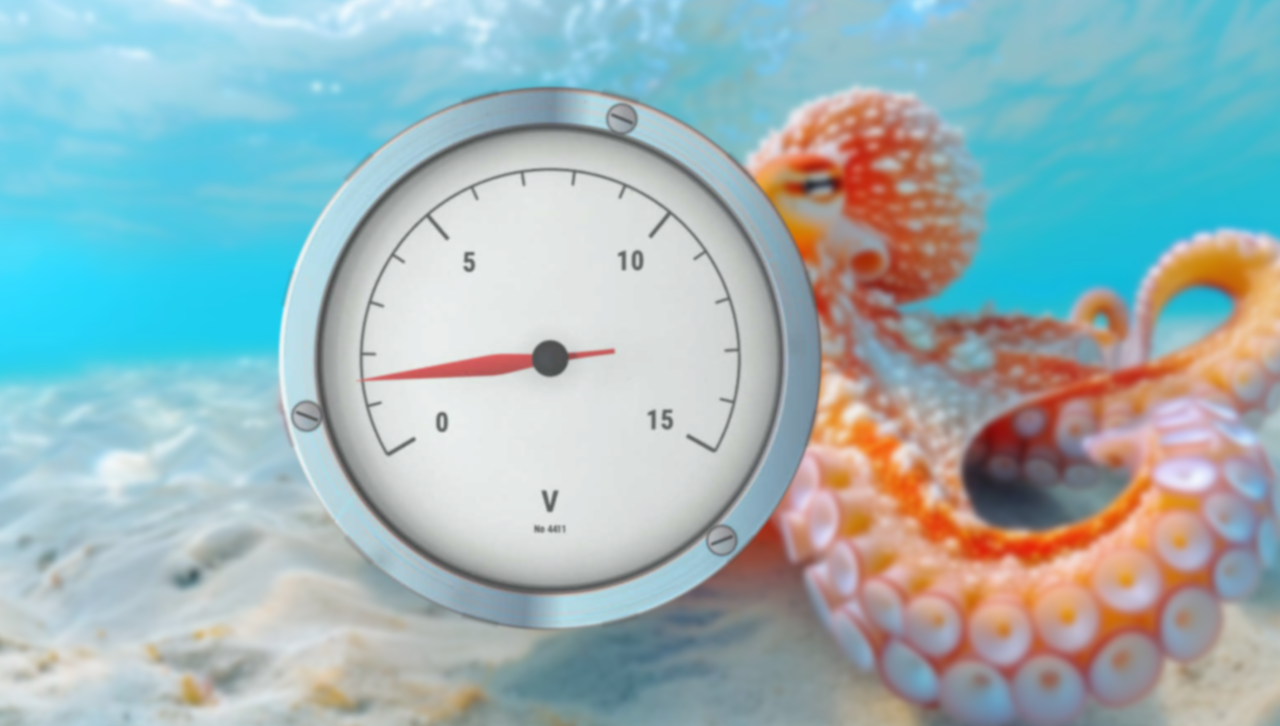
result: **1.5** V
